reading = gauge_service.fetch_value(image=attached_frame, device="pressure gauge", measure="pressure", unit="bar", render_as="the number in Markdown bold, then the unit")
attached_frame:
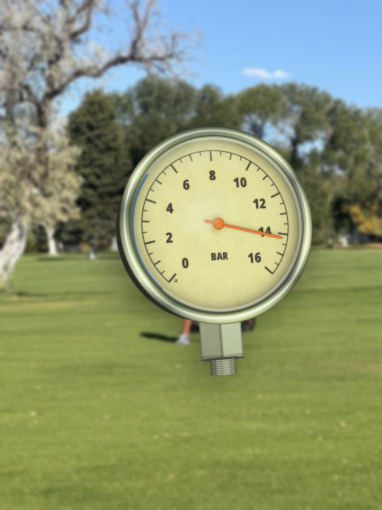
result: **14.25** bar
